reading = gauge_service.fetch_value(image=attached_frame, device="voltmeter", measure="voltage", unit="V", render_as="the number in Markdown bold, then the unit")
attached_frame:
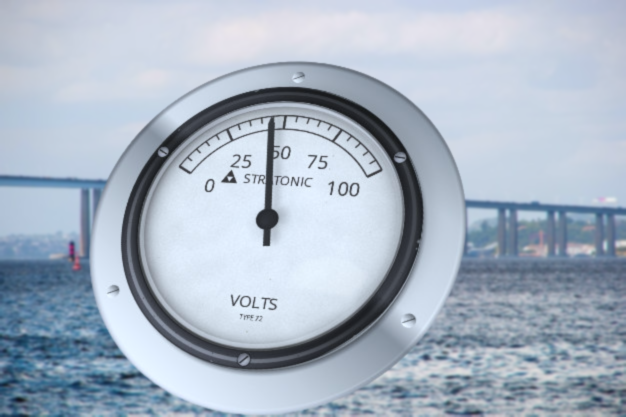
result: **45** V
